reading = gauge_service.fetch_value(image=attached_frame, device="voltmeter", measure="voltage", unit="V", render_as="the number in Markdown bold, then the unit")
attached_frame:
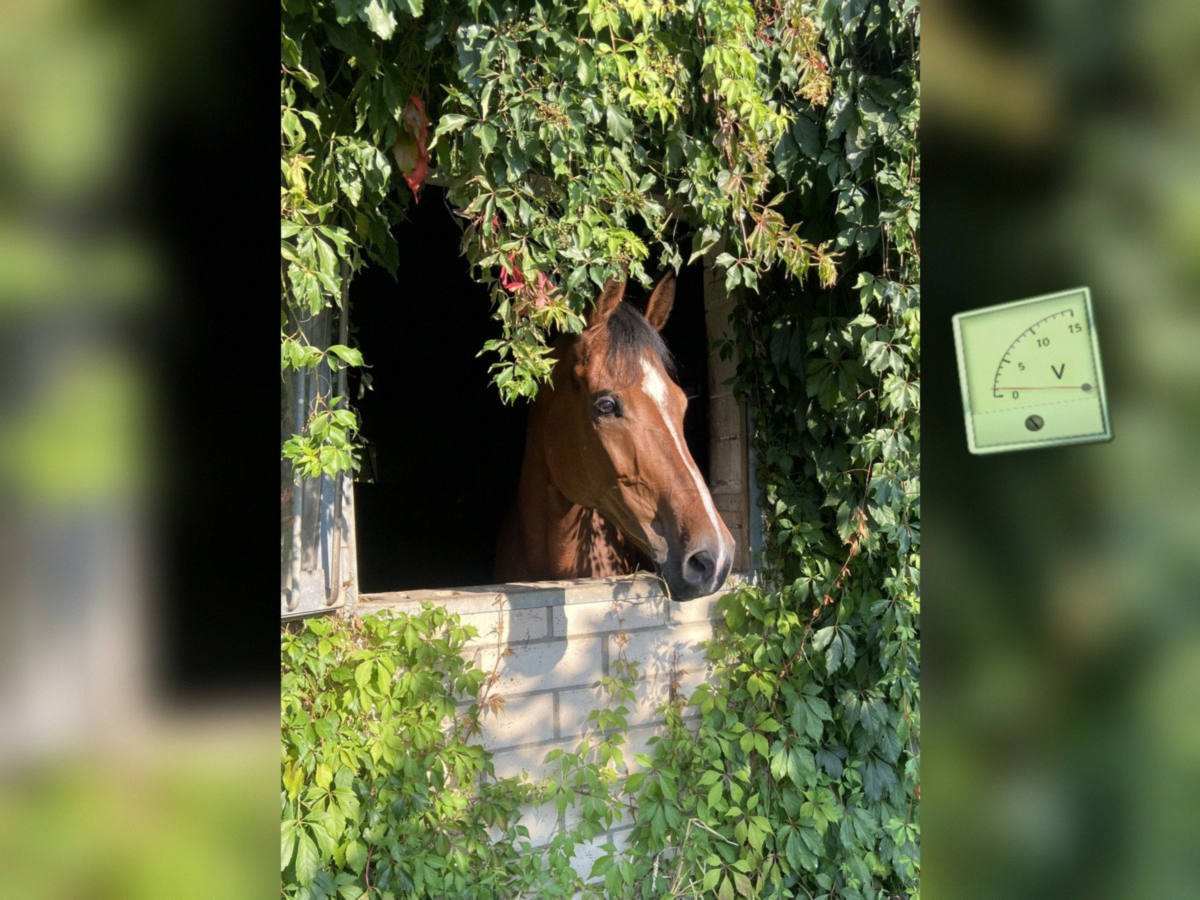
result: **1** V
